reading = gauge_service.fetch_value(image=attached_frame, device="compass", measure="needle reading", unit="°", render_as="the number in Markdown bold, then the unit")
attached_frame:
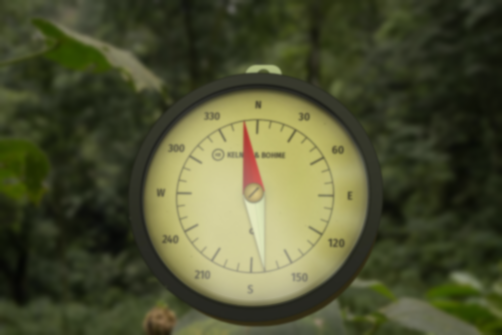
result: **350** °
